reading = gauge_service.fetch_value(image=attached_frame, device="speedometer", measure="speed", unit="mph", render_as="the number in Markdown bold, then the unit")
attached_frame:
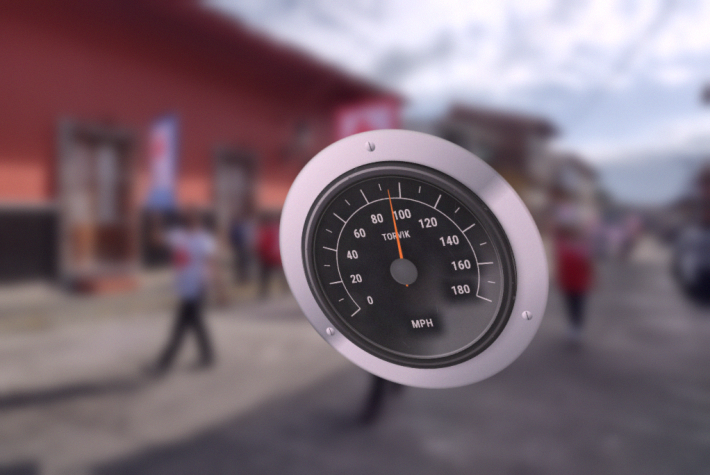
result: **95** mph
